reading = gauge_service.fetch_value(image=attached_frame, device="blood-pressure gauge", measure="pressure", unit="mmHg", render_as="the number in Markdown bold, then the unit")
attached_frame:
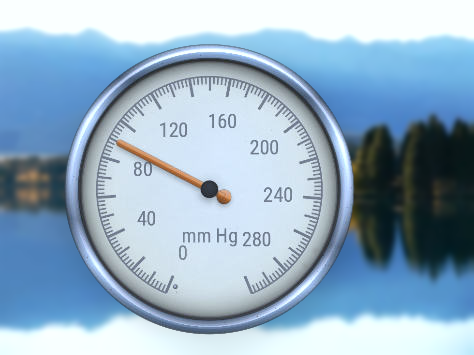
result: **90** mmHg
